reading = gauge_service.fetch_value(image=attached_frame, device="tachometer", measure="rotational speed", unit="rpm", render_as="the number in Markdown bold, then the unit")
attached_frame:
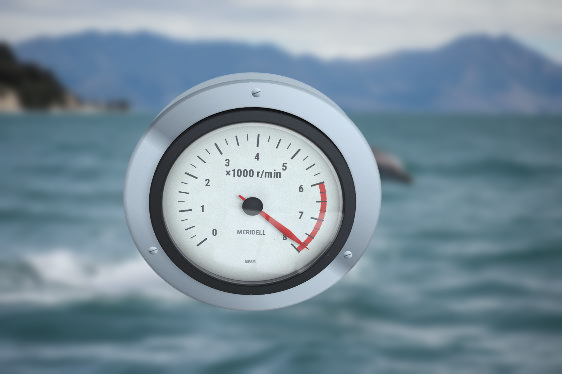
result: **7750** rpm
